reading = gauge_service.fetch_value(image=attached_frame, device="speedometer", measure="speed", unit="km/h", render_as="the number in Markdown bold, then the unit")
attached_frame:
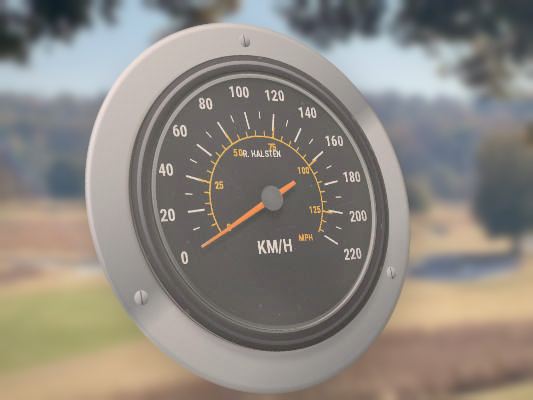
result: **0** km/h
